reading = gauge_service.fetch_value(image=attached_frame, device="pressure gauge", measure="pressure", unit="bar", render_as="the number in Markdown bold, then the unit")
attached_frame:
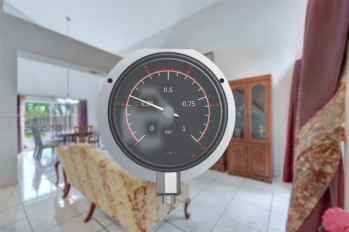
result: **0.25** bar
